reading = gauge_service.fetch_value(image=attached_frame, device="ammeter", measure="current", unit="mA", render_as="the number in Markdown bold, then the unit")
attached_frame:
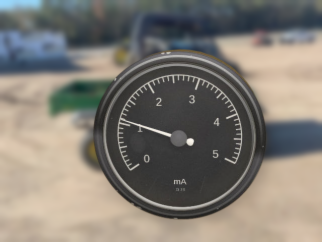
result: **1.1** mA
